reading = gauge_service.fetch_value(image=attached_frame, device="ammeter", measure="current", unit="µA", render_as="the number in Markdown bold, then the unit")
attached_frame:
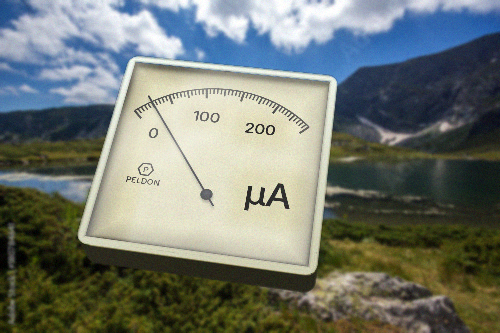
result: **25** µA
